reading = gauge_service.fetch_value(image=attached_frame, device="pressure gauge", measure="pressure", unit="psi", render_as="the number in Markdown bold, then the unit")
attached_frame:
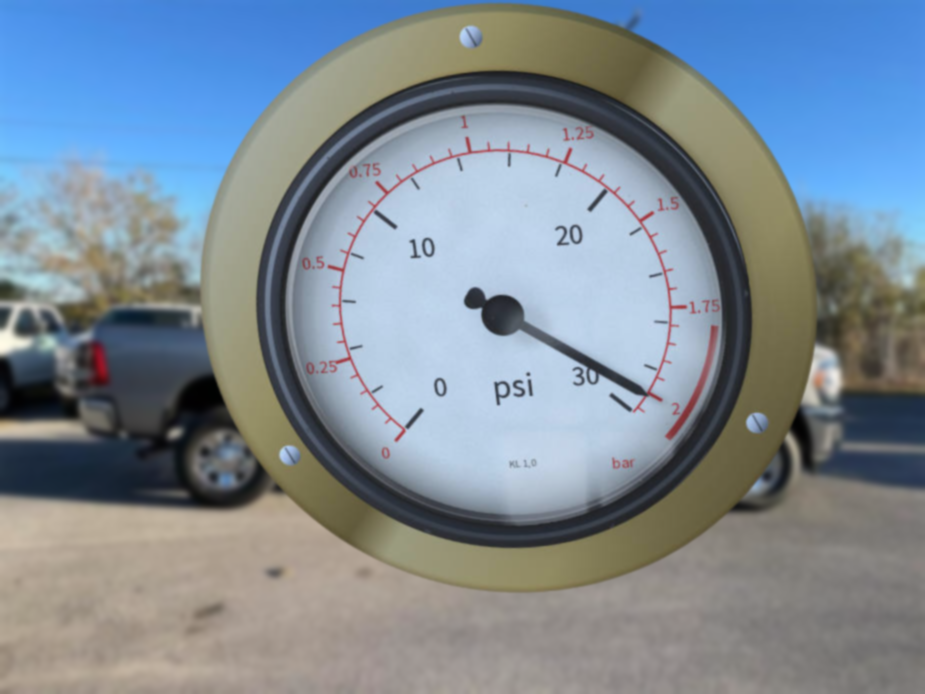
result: **29** psi
